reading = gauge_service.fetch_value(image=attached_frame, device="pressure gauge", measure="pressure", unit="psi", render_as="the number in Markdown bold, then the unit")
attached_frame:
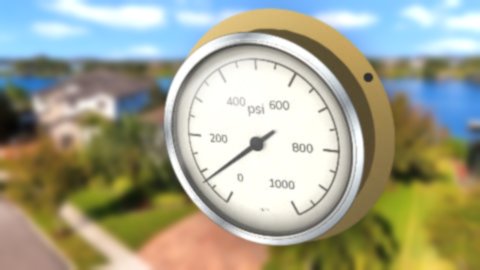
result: **75** psi
